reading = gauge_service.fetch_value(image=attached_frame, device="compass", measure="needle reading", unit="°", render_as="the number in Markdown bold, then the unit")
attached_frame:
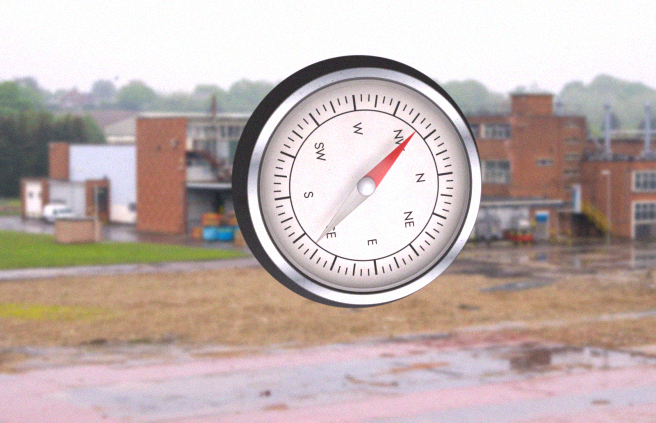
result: **320** °
